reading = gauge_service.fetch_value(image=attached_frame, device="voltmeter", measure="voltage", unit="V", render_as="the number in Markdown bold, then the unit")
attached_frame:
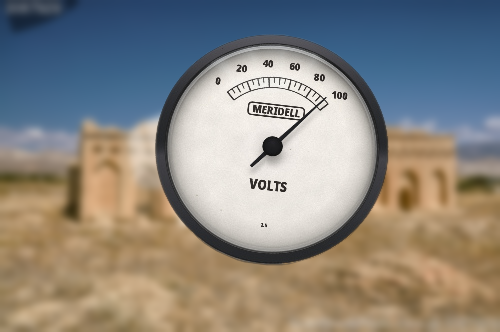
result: **95** V
